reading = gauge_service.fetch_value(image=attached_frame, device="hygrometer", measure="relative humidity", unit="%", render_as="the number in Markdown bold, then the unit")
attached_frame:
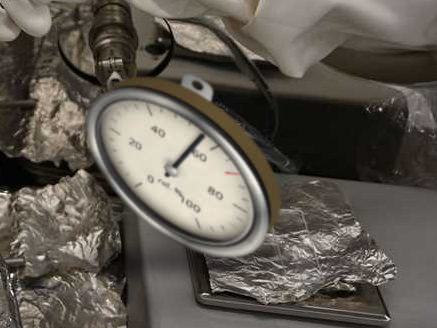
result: **56** %
